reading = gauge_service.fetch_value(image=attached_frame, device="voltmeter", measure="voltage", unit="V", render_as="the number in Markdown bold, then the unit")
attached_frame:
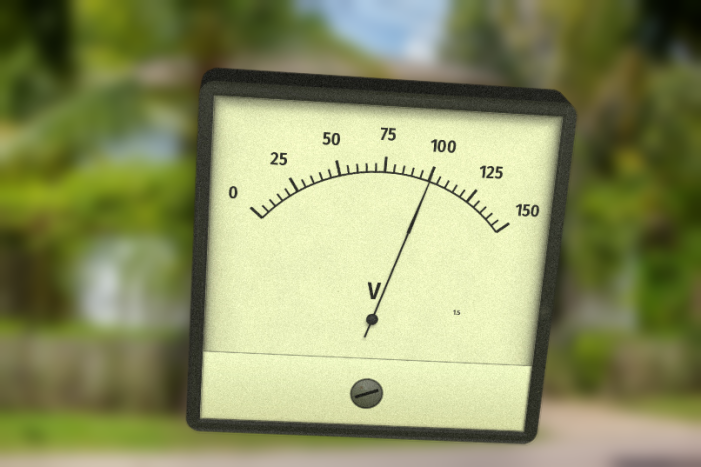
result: **100** V
